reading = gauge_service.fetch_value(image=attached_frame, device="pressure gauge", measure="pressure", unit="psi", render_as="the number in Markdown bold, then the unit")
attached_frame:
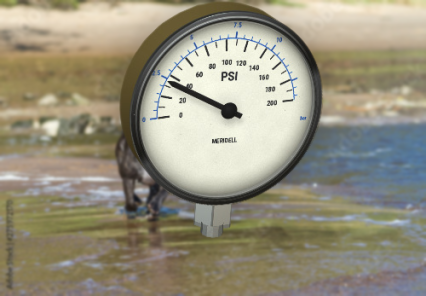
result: **35** psi
